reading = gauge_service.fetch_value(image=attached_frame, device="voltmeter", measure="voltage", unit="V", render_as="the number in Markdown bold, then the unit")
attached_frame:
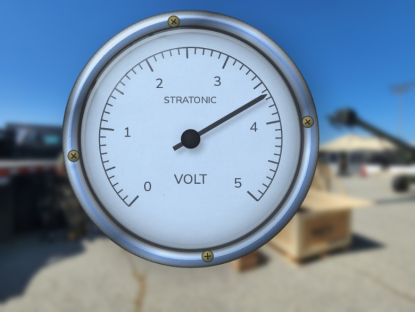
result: **3.65** V
